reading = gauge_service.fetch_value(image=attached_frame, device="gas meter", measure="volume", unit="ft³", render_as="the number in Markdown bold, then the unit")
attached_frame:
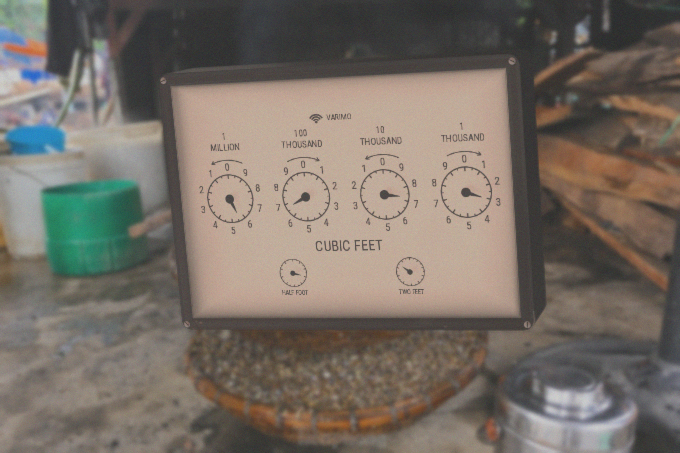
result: **567300** ft³
